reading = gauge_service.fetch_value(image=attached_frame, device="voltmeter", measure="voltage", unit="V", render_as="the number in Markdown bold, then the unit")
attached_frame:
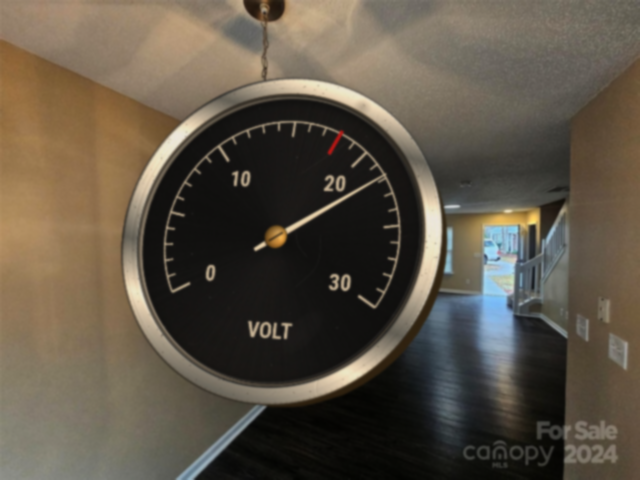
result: **22** V
